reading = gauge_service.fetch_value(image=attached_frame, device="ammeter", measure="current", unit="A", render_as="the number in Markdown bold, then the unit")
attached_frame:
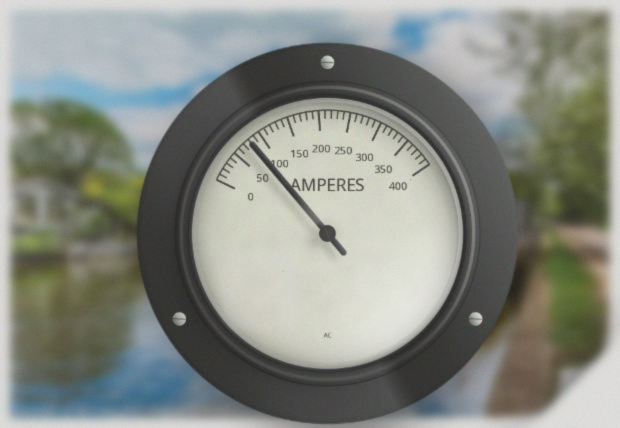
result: **80** A
